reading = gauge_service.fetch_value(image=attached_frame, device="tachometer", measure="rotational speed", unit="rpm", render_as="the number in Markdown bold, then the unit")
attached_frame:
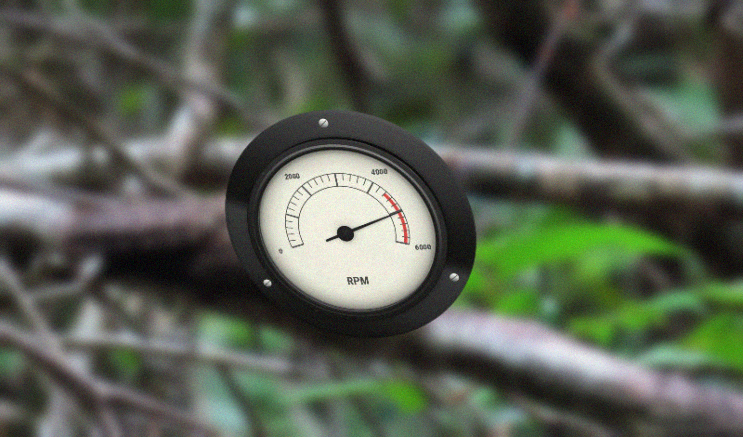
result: **5000** rpm
